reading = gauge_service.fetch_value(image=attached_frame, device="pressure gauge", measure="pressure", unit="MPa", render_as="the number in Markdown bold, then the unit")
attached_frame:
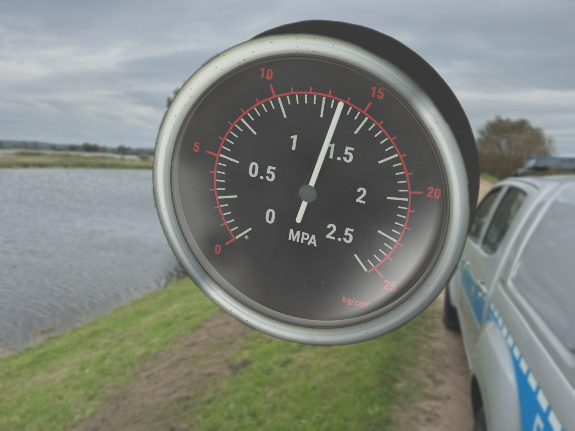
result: **1.35** MPa
